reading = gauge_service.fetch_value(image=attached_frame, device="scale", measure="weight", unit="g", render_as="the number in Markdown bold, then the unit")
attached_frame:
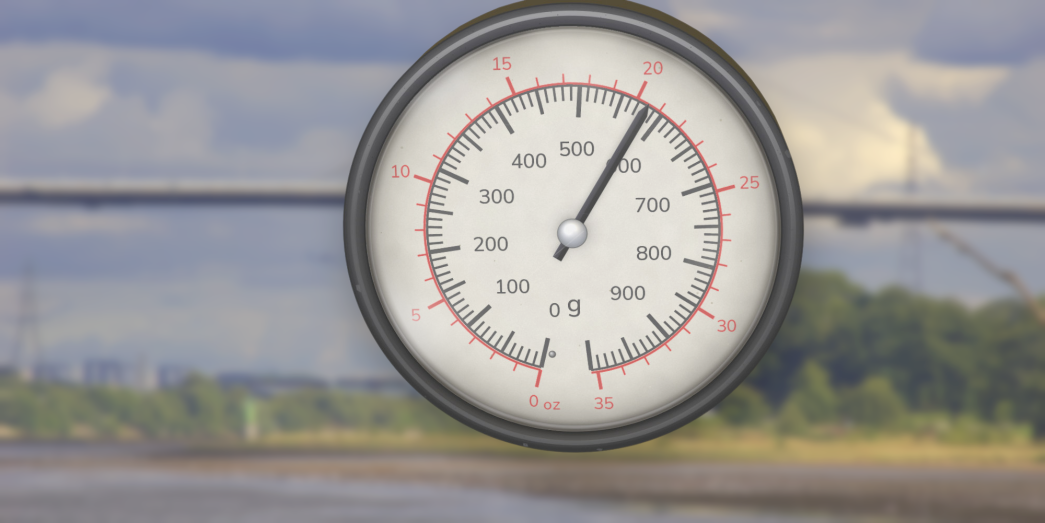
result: **580** g
